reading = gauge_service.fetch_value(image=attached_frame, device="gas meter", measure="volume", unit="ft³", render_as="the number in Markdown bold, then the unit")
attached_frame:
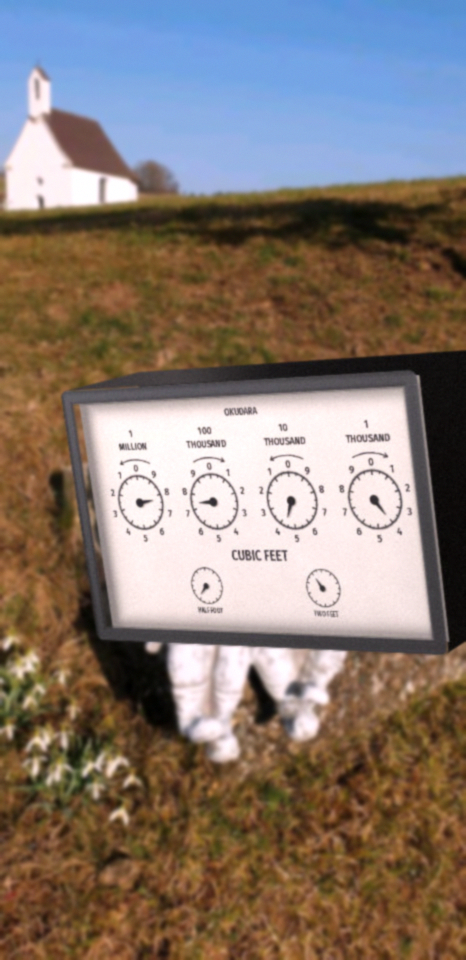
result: **774400** ft³
